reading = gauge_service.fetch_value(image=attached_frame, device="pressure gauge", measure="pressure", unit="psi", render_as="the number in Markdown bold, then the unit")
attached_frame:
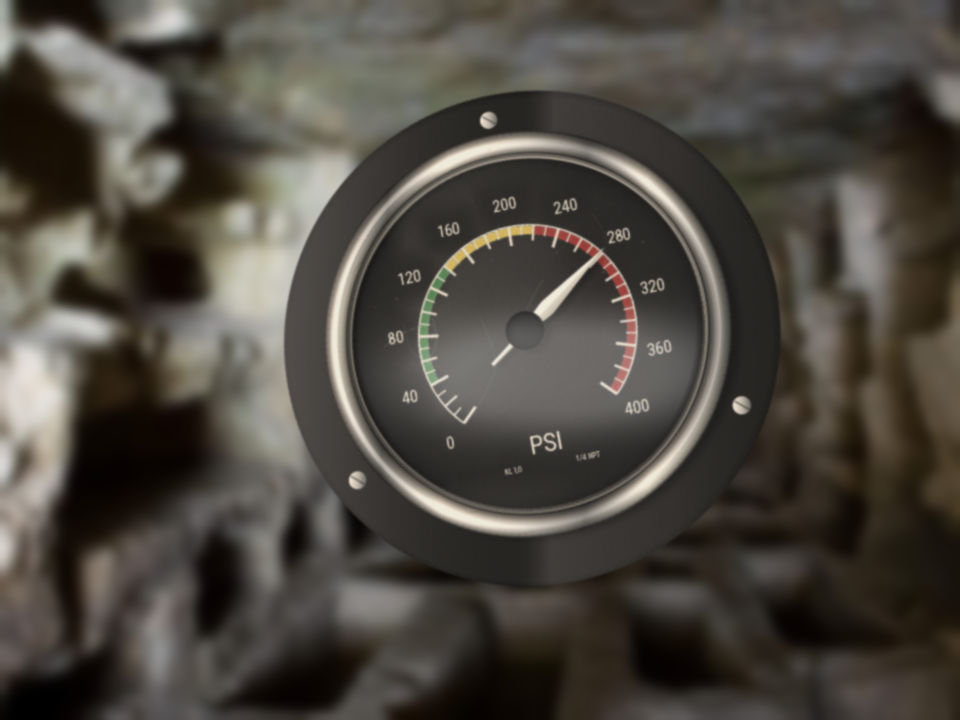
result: **280** psi
